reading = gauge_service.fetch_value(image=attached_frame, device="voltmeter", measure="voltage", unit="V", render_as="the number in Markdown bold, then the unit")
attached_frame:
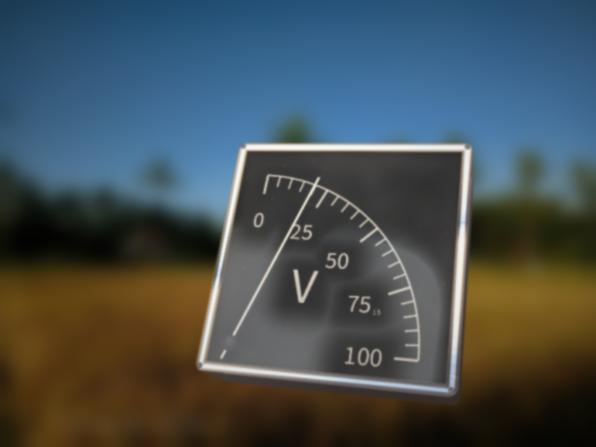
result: **20** V
